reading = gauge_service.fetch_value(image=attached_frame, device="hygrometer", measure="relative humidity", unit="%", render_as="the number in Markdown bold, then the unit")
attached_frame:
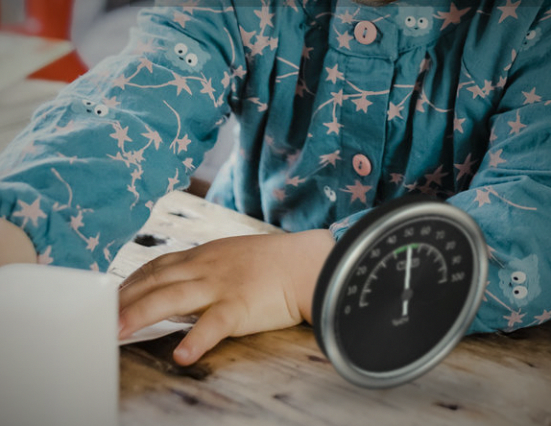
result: **50** %
